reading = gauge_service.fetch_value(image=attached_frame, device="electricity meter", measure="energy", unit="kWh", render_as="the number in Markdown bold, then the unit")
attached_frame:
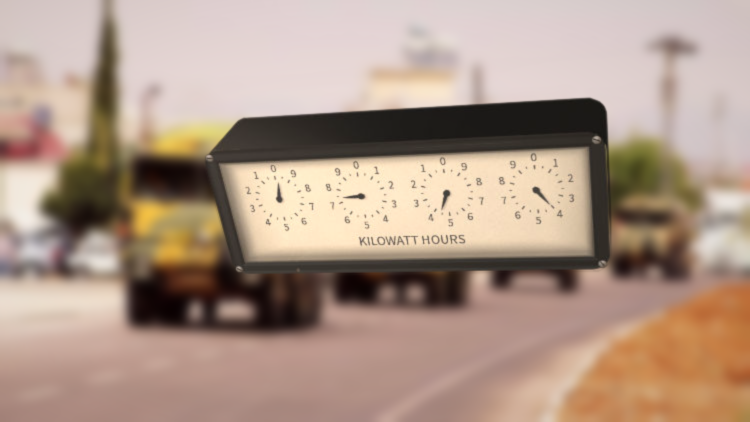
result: **9744** kWh
